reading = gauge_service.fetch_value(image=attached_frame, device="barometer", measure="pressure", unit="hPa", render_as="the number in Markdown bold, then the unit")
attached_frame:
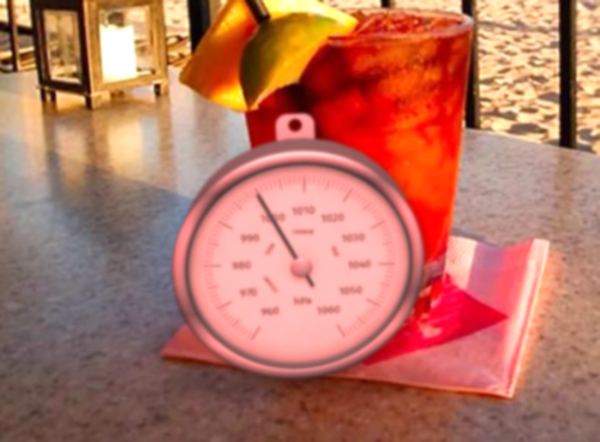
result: **1000** hPa
